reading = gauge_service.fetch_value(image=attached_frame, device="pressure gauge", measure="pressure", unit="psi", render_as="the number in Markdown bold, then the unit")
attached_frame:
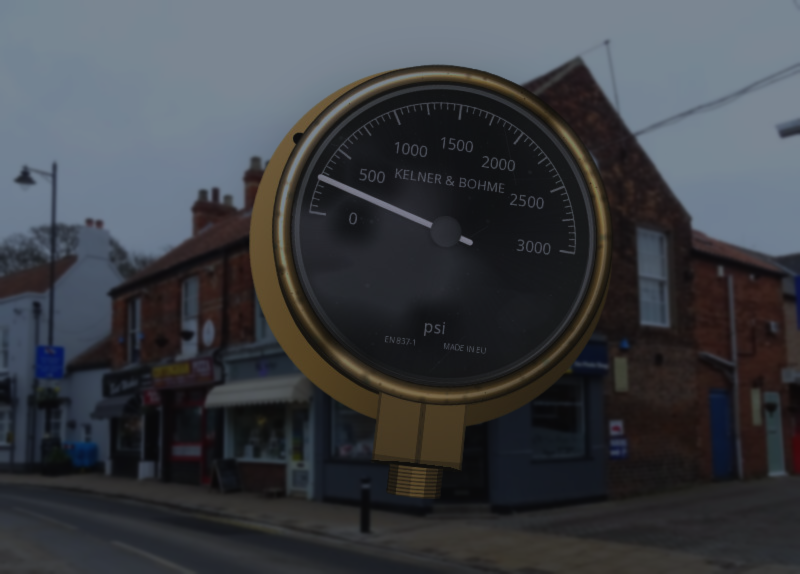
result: **250** psi
